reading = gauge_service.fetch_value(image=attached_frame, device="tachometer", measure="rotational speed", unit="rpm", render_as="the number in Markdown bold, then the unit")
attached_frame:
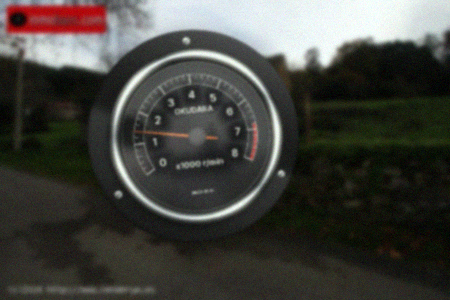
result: **1400** rpm
